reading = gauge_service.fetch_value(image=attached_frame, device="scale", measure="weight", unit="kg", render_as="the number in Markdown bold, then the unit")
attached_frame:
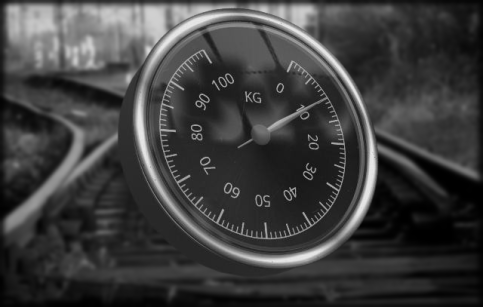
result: **10** kg
